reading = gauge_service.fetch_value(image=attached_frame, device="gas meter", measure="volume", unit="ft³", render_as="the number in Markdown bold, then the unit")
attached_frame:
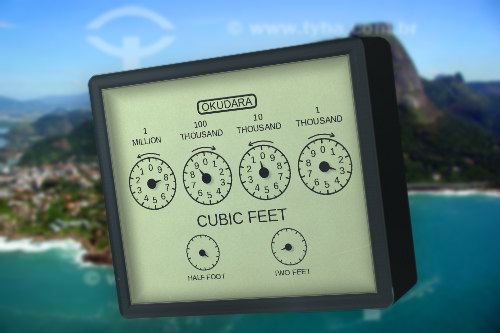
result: **790300** ft³
